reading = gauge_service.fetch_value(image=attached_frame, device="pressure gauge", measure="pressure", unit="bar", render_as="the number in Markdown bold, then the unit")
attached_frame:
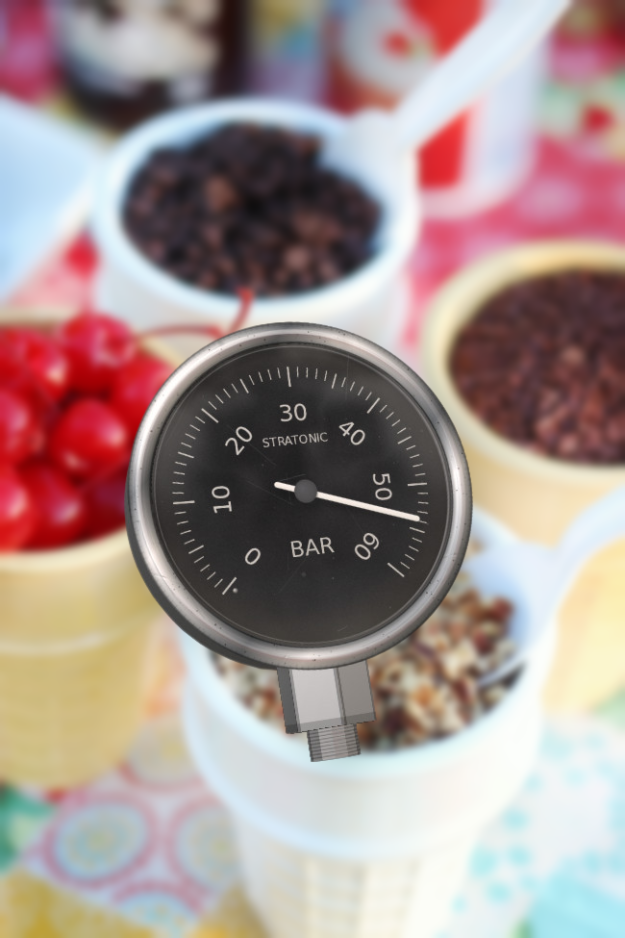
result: **54** bar
